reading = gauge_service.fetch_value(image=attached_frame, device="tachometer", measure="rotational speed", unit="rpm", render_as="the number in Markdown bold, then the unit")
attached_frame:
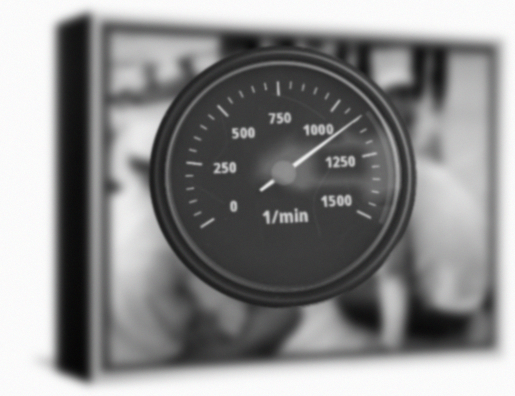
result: **1100** rpm
